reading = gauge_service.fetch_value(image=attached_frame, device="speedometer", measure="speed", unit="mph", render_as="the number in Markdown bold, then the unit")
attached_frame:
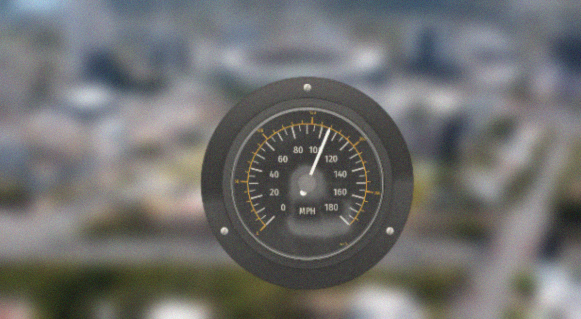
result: **105** mph
